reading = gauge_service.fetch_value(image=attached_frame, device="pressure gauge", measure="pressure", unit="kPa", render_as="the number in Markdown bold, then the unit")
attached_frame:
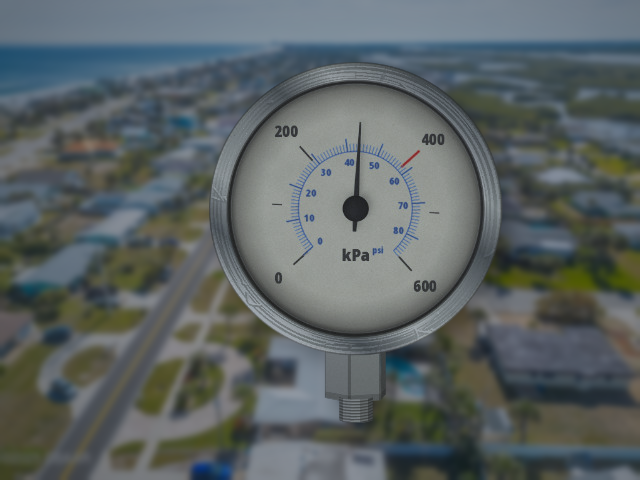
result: **300** kPa
